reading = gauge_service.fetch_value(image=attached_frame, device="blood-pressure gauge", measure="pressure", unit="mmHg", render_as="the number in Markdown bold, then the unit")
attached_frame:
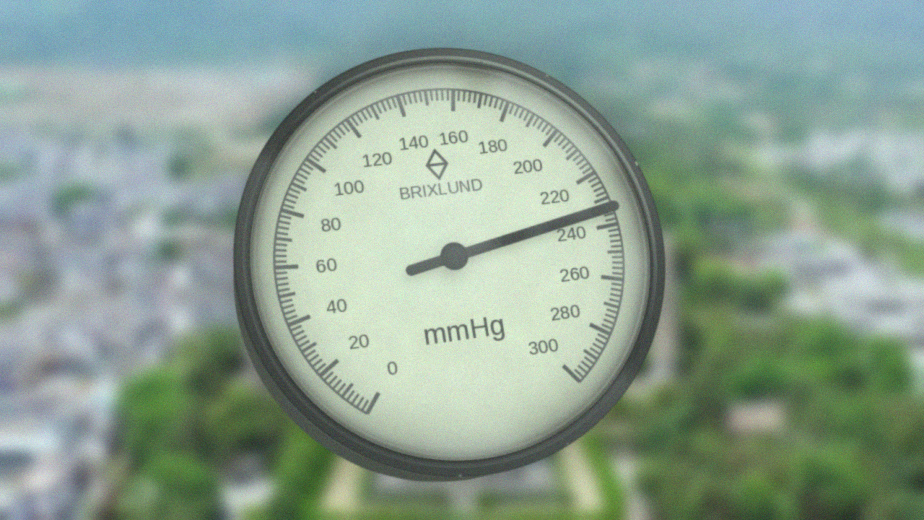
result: **234** mmHg
